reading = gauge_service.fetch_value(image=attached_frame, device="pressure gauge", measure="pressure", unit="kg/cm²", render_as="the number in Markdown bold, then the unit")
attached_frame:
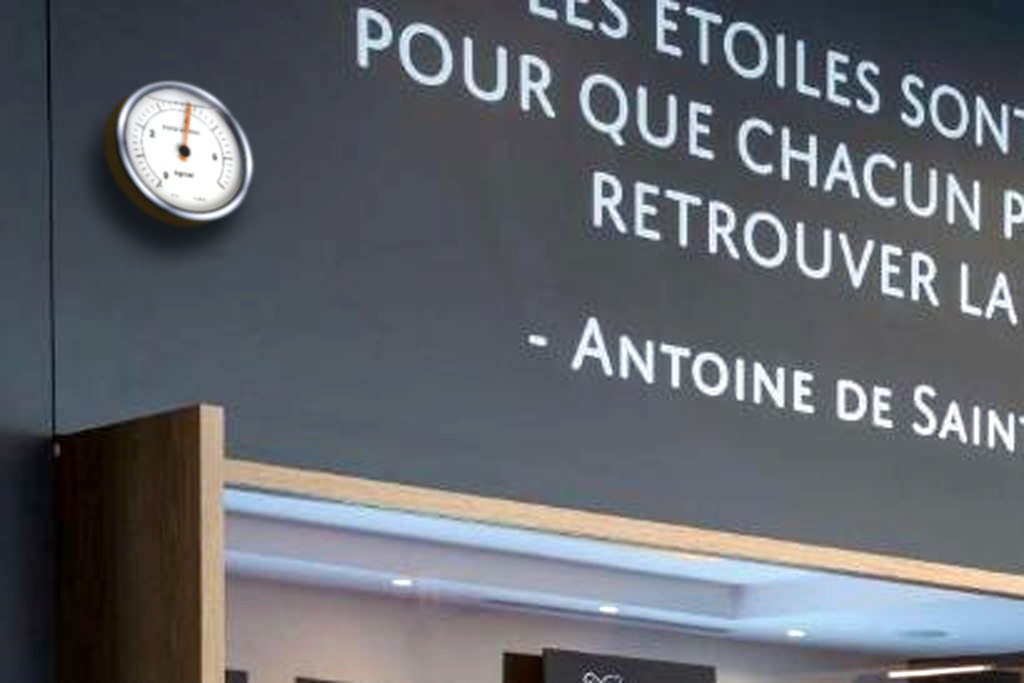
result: **4** kg/cm²
